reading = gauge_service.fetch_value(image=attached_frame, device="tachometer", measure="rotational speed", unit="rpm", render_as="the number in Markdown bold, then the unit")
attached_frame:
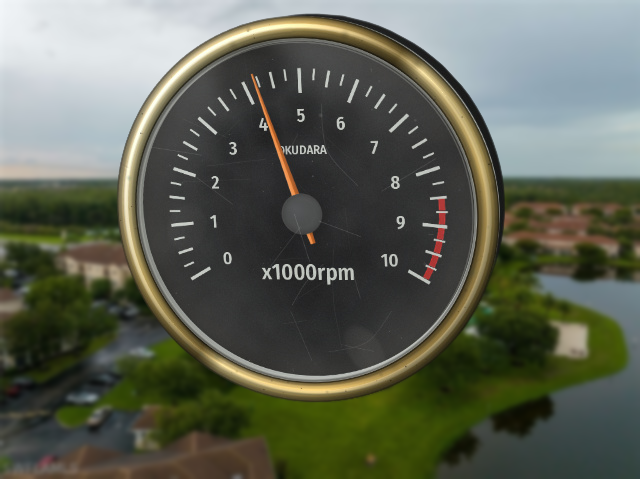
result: **4250** rpm
